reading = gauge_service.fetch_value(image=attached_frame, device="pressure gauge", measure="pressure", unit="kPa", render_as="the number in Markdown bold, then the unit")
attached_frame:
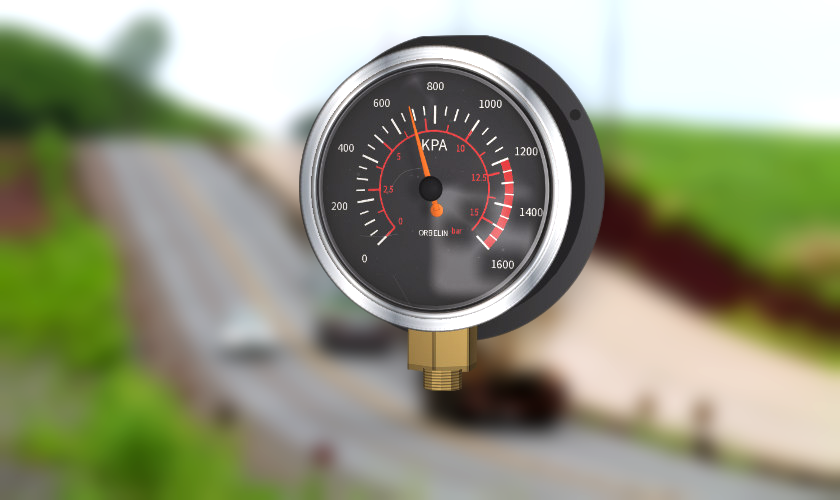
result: **700** kPa
